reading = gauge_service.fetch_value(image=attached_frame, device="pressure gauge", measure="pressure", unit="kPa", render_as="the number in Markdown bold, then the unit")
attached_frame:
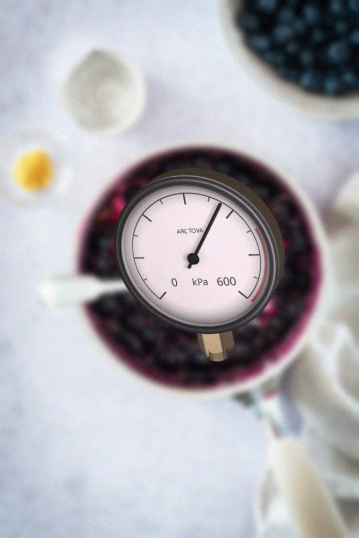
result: **375** kPa
